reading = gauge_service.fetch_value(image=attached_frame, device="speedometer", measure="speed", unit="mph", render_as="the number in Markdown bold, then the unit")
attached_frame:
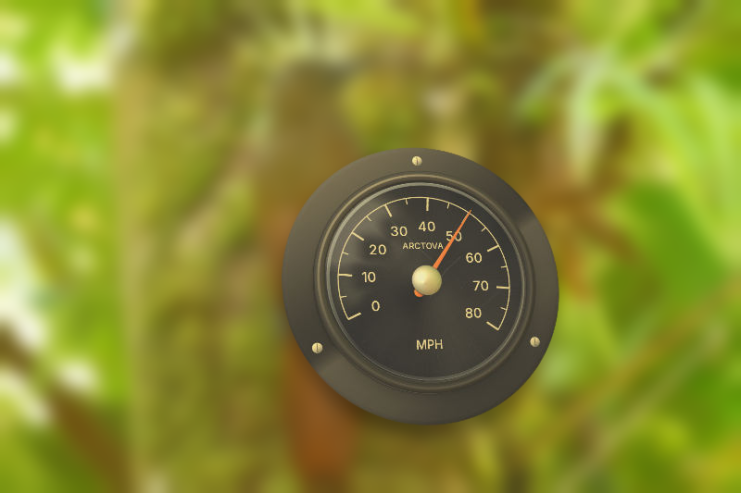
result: **50** mph
